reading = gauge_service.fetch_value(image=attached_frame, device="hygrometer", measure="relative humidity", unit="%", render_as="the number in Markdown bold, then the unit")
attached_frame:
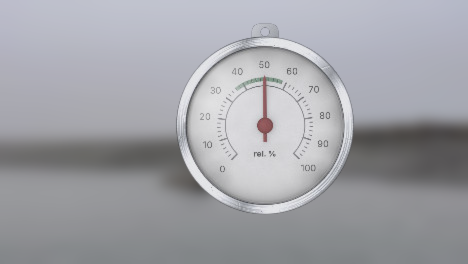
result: **50** %
